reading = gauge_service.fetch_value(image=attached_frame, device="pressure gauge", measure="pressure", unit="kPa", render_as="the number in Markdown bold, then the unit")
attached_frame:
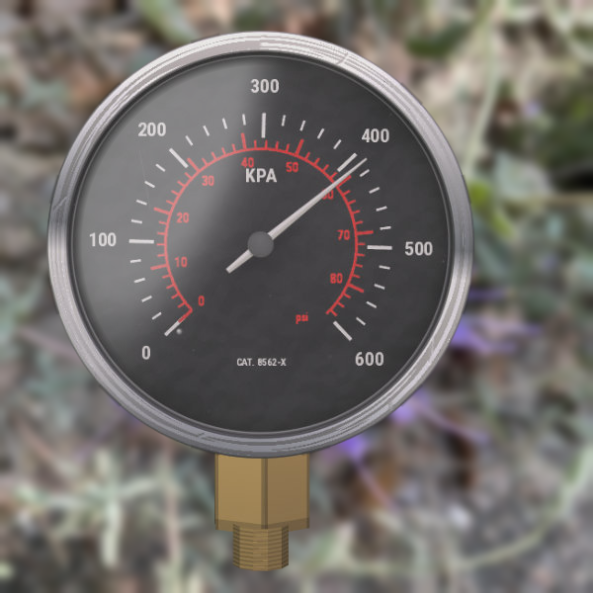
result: **410** kPa
